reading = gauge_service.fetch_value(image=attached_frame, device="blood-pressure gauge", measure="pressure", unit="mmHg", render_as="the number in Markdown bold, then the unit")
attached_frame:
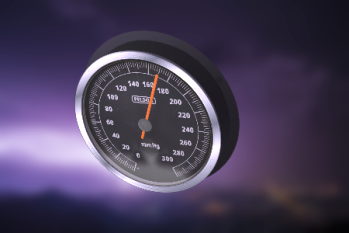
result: **170** mmHg
